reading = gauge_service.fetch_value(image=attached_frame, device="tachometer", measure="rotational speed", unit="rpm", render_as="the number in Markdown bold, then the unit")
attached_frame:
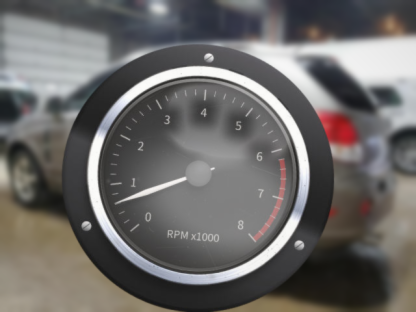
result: **600** rpm
